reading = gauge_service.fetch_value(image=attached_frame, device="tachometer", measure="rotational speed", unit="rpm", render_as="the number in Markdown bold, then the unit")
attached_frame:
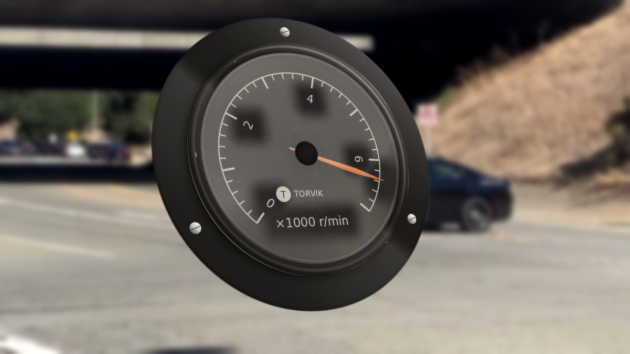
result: **6400** rpm
